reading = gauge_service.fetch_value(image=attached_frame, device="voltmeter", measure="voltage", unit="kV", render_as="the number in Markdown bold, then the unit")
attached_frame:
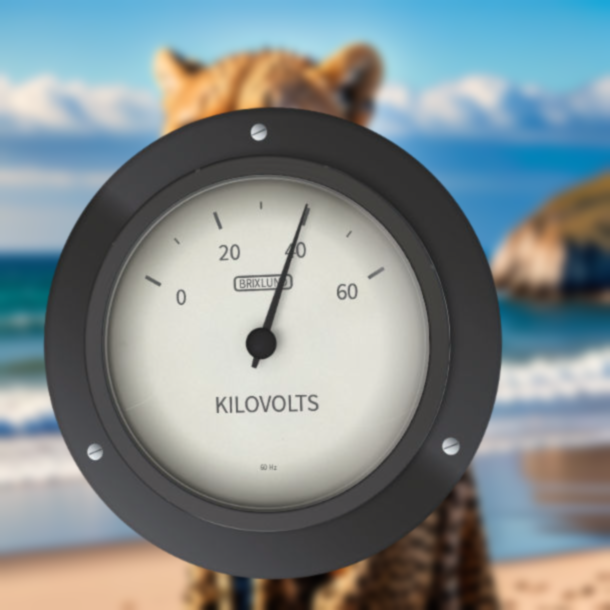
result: **40** kV
